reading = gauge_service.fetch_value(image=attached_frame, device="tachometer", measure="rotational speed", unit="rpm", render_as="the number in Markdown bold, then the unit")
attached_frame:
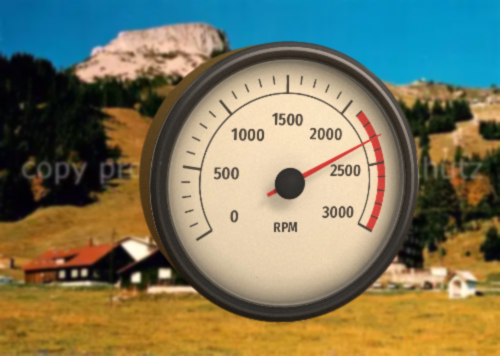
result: **2300** rpm
